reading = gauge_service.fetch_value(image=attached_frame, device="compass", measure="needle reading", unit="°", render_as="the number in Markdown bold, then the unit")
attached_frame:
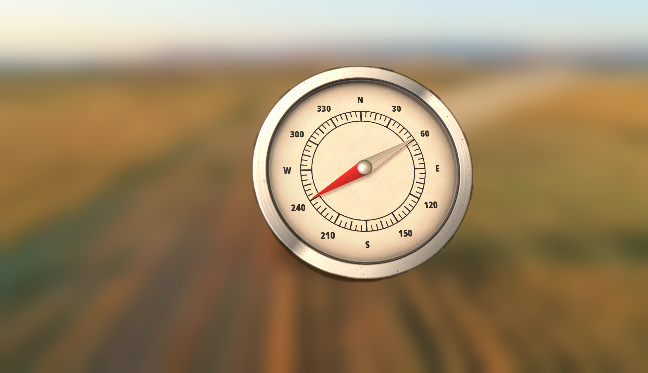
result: **240** °
